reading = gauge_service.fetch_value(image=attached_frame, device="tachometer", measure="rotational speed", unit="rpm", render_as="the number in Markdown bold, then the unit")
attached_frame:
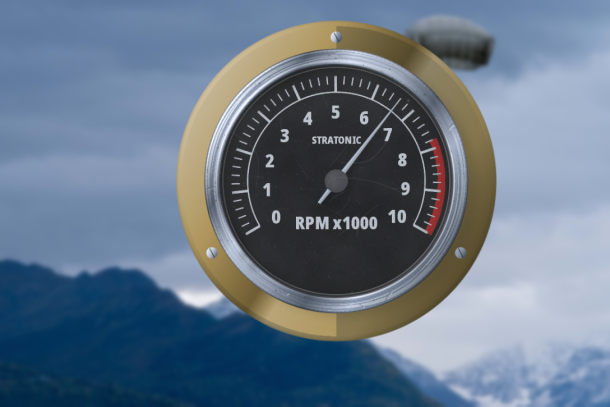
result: **6600** rpm
